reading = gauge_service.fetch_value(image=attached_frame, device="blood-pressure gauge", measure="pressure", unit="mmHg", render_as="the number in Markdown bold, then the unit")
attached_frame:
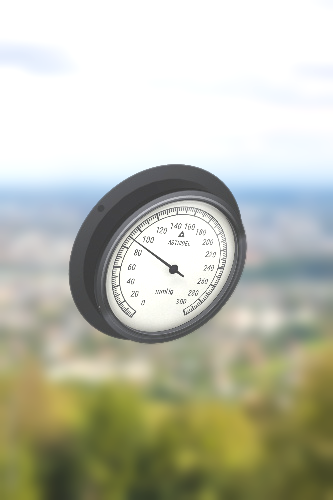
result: **90** mmHg
